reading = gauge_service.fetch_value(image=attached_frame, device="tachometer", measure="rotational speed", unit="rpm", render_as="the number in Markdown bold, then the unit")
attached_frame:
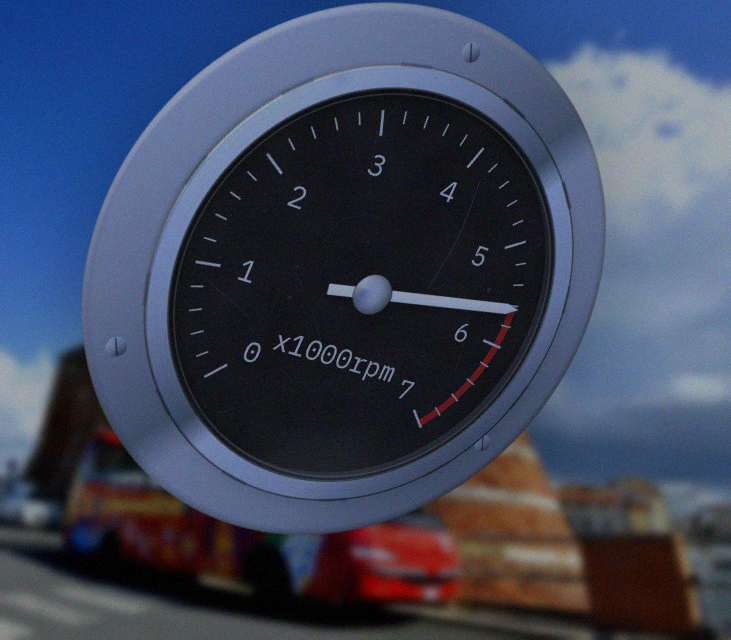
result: **5600** rpm
